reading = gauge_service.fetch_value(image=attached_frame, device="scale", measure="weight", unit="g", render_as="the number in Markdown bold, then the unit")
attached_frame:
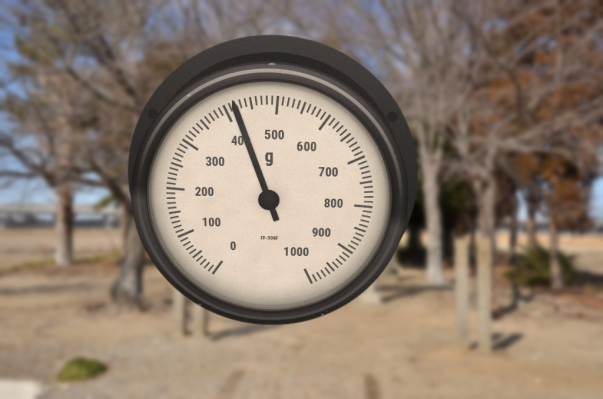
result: **420** g
